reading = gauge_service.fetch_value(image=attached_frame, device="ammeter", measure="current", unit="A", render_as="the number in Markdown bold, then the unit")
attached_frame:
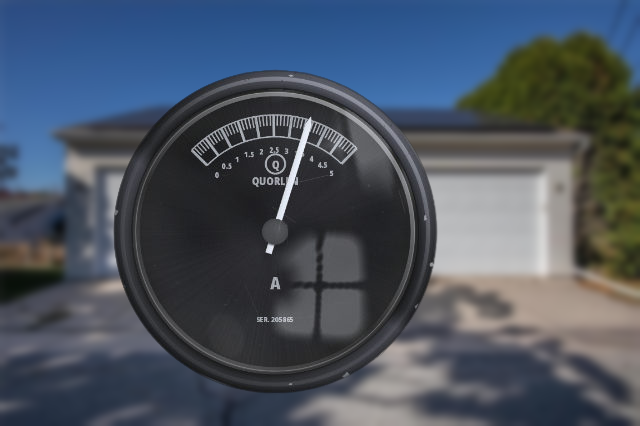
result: **3.5** A
